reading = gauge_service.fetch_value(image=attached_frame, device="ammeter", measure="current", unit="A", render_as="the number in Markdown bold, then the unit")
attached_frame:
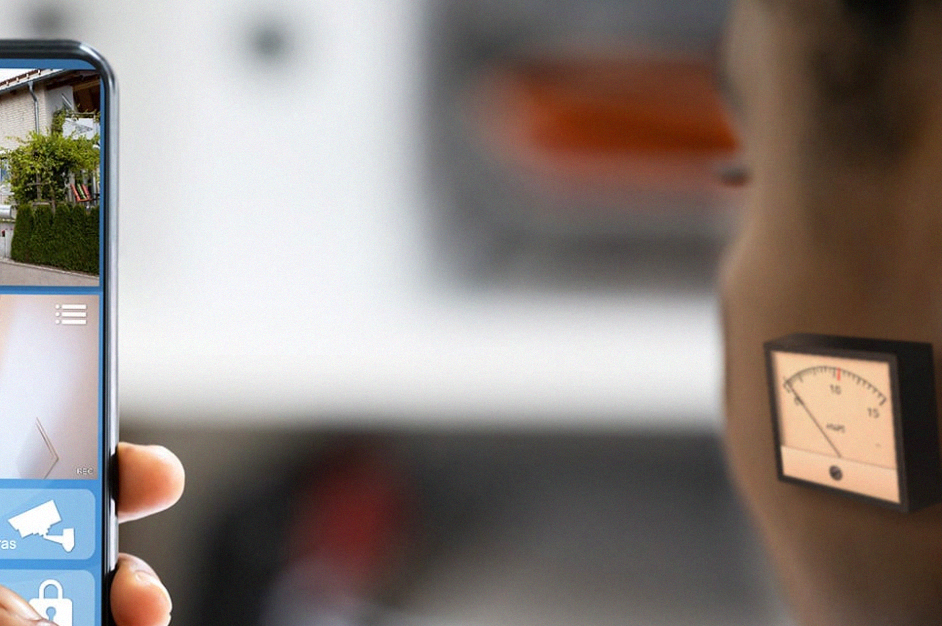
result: **2.5** A
